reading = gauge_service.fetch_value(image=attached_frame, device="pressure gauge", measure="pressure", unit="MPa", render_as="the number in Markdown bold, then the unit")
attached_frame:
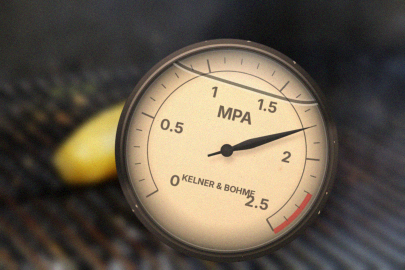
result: **1.8** MPa
